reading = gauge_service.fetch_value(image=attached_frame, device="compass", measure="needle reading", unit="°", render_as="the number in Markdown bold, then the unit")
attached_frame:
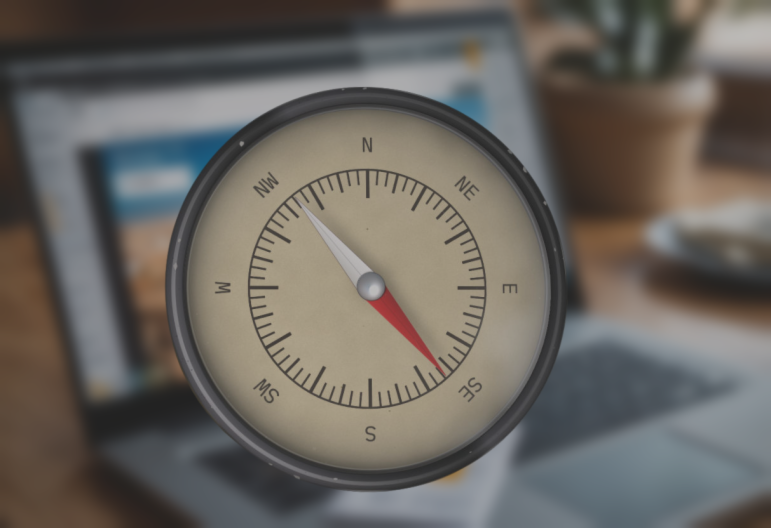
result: **140** °
